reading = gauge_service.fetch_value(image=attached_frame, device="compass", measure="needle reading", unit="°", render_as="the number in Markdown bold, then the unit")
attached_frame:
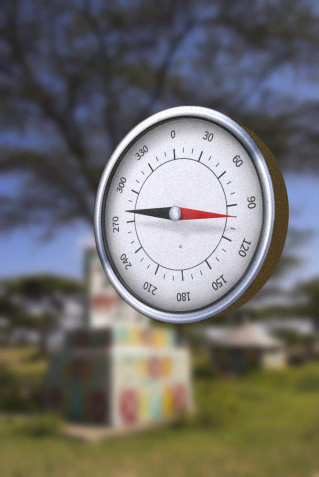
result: **100** °
